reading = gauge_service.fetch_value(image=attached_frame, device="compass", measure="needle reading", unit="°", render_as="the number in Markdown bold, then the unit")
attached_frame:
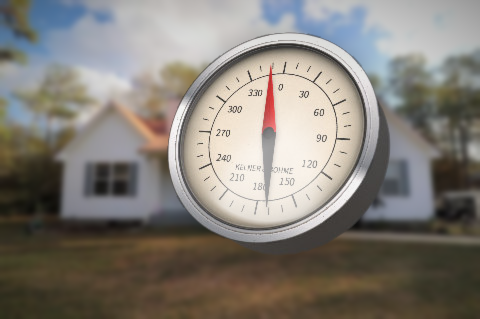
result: **350** °
